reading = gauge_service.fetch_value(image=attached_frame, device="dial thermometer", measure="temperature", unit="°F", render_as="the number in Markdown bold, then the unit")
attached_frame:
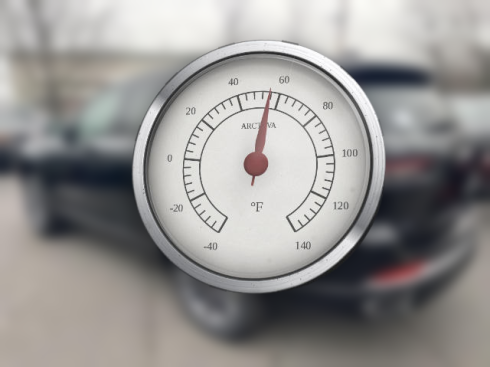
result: **56** °F
